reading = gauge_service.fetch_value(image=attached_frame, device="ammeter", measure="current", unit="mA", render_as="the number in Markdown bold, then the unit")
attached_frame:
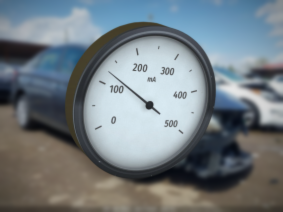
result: **125** mA
